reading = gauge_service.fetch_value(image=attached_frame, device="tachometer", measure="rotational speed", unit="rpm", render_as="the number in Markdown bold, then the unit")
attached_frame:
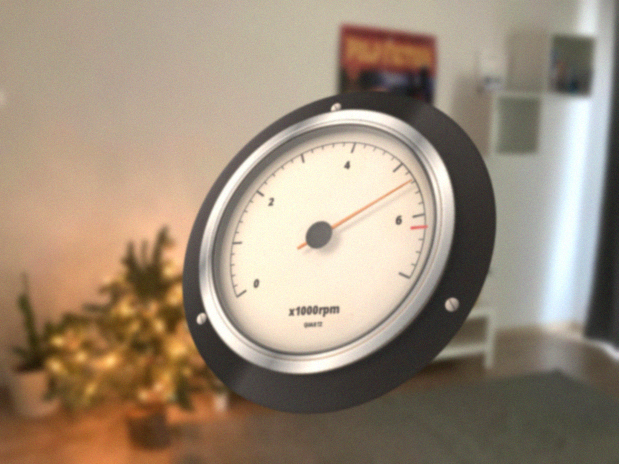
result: **5400** rpm
